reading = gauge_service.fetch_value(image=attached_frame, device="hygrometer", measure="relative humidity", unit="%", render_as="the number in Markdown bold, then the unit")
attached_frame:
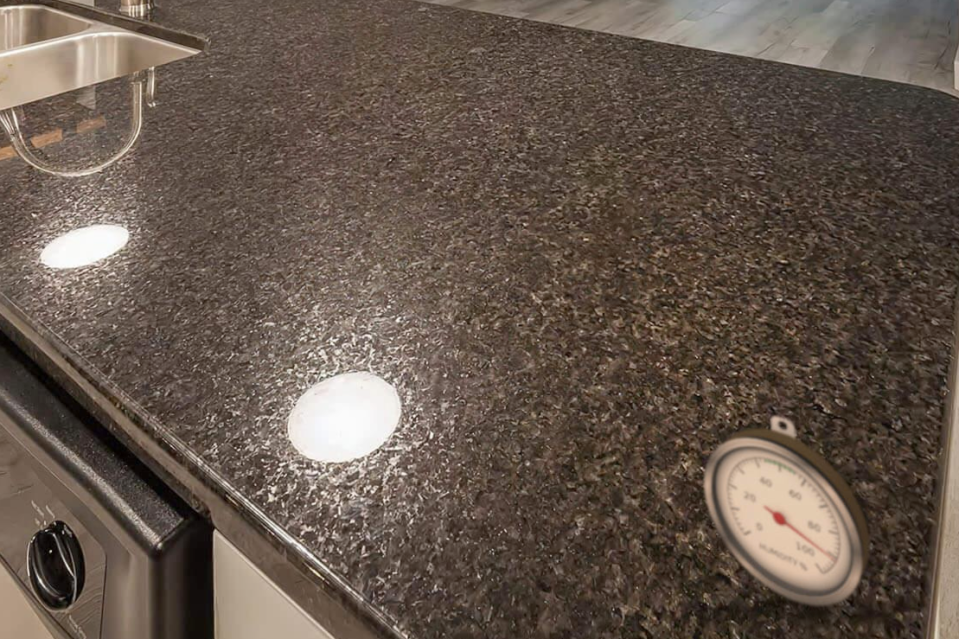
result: **90** %
